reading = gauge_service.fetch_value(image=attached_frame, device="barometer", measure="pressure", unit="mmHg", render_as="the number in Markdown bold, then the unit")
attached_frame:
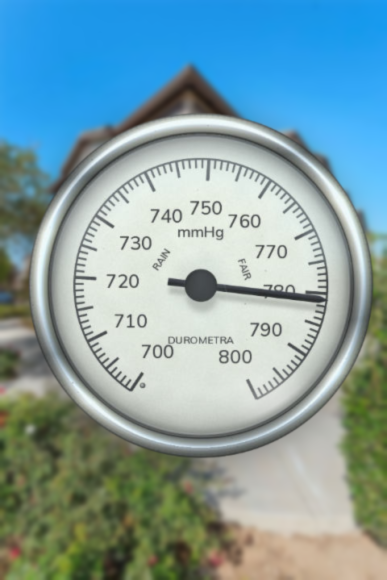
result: **781** mmHg
